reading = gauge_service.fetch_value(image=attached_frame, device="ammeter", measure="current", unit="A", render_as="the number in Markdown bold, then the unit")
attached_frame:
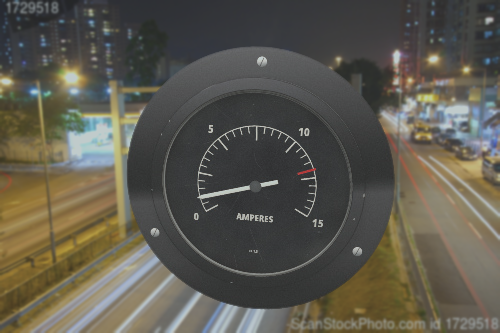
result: **1** A
